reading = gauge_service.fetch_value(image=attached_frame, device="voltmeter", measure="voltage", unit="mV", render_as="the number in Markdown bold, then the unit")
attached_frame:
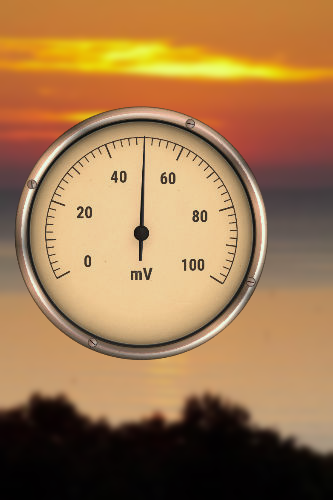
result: **50** mV
